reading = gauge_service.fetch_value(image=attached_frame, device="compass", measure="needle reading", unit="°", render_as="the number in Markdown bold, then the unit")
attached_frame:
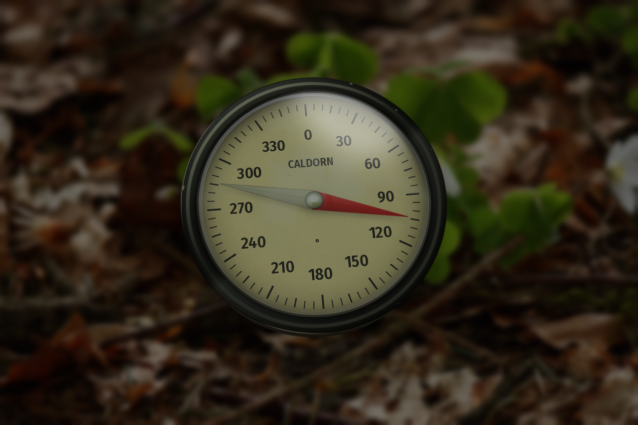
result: **105** °
